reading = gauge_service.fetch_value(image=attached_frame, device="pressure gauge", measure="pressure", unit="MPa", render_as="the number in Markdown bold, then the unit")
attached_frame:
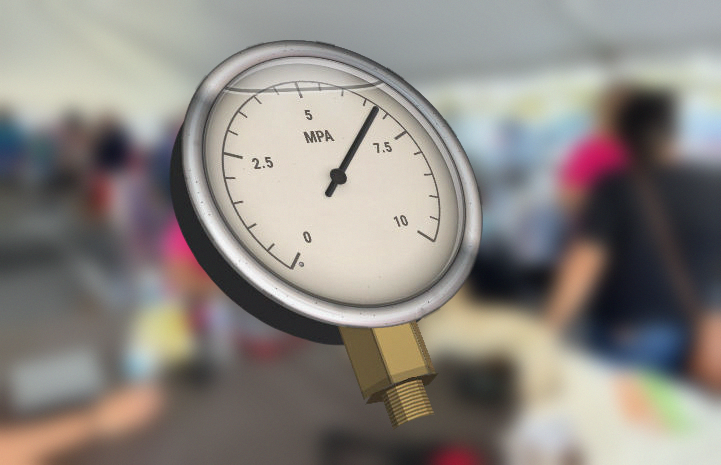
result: **6.75** MPa
